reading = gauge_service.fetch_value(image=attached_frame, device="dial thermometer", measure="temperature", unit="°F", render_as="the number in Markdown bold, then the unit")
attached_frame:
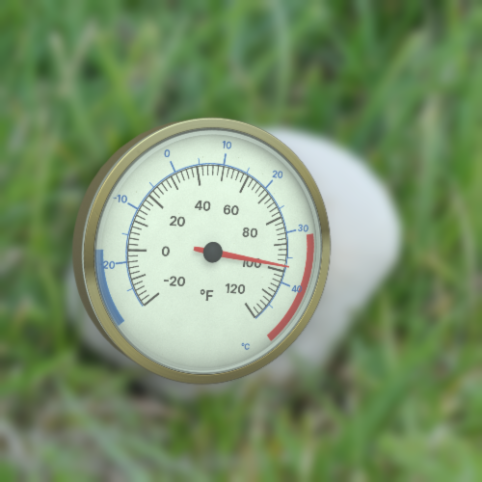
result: **98** °F
